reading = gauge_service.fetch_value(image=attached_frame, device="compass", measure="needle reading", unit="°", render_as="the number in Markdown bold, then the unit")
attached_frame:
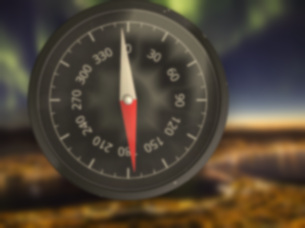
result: **175** °
